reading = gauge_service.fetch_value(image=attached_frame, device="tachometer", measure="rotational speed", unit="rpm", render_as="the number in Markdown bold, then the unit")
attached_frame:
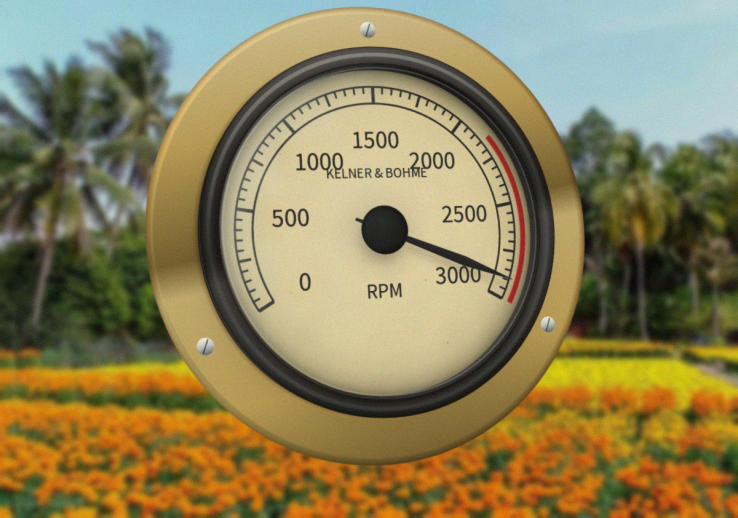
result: **2900** rpm
